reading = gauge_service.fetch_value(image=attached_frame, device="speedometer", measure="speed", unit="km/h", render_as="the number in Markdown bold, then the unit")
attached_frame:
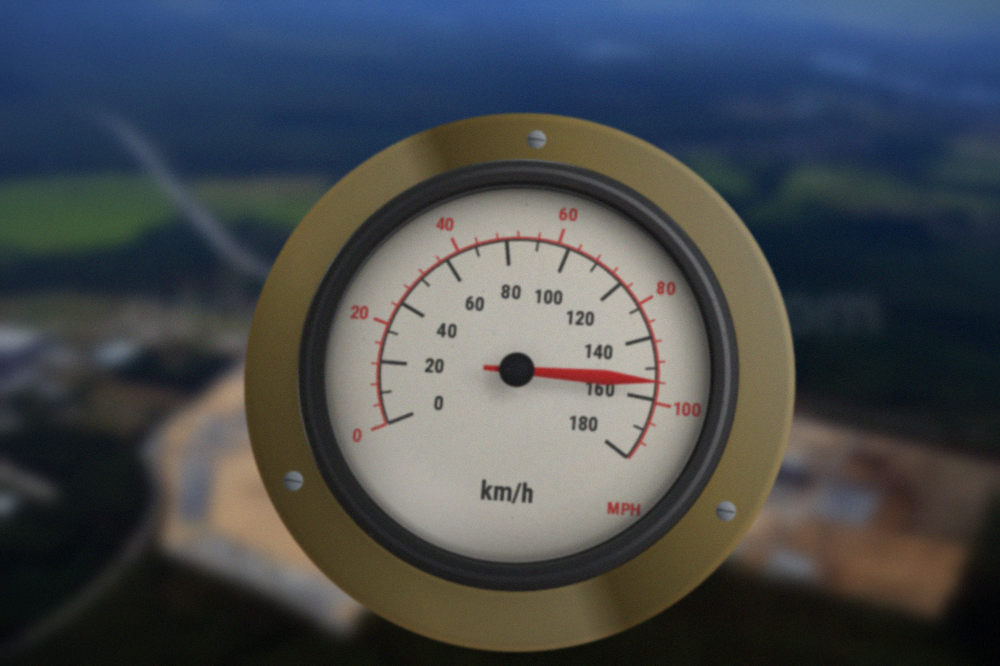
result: **155** km/h
